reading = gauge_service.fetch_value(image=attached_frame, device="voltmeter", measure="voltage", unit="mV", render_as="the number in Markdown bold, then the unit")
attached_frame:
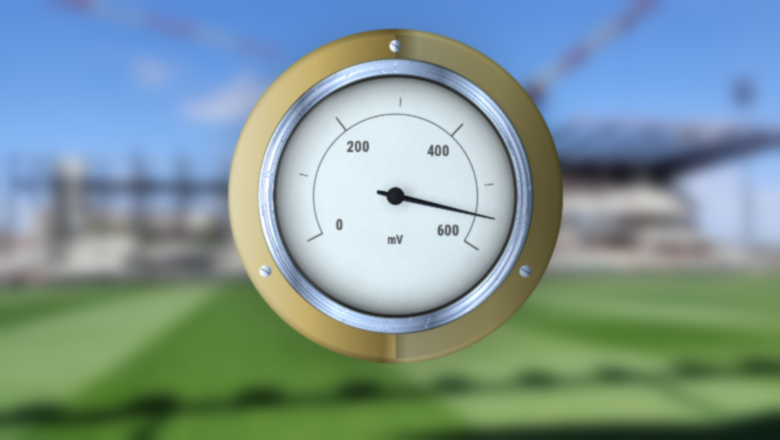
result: **550** mV
